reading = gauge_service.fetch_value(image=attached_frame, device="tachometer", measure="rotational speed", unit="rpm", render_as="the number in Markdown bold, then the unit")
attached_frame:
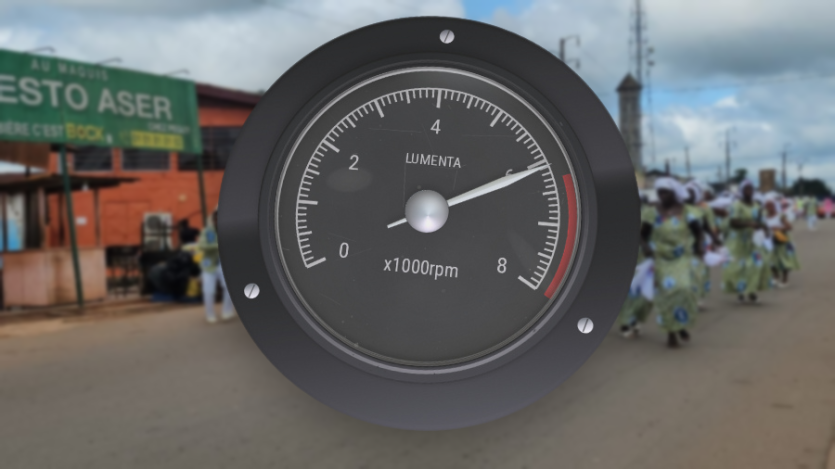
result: **6100** rpm
